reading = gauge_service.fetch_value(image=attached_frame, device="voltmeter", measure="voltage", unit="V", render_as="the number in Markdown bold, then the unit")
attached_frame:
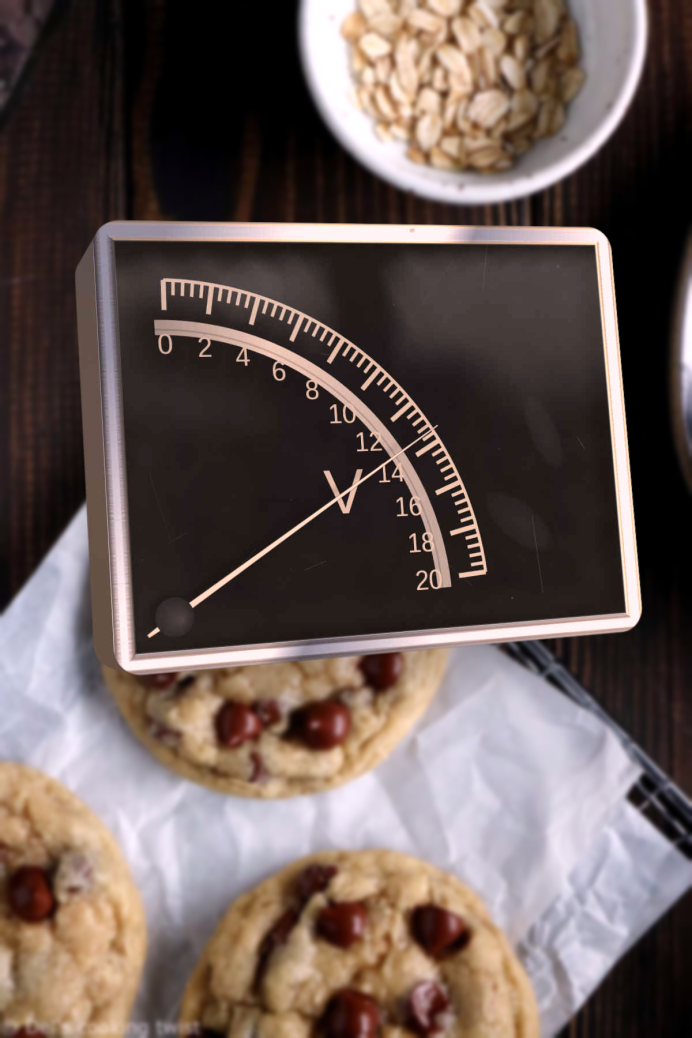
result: **13.4** V
